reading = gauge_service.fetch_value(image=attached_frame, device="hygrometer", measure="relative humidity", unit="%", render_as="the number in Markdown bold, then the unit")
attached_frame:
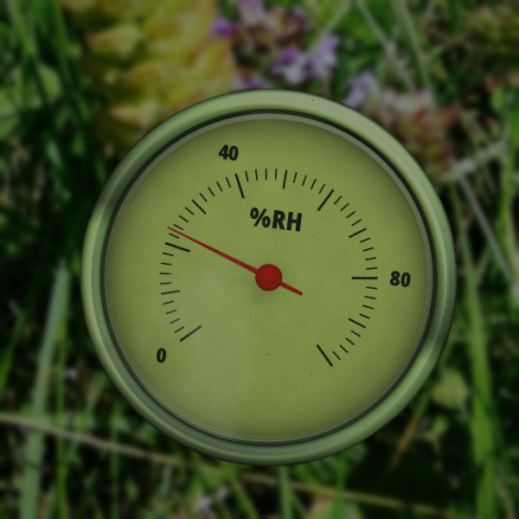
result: **23** %
